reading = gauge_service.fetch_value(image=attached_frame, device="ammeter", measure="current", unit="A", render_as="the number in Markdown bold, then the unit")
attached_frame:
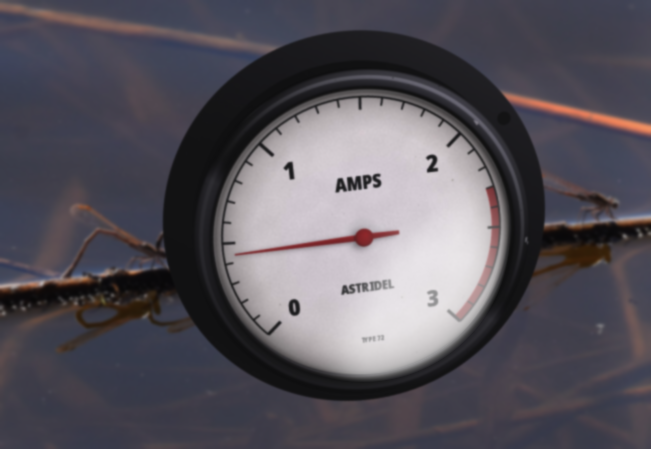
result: **0.45** A
